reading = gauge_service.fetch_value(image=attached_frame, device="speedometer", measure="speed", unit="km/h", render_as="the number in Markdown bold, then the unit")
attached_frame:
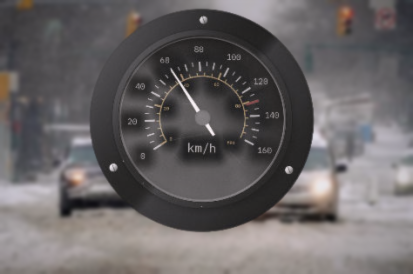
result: **60** km/h
